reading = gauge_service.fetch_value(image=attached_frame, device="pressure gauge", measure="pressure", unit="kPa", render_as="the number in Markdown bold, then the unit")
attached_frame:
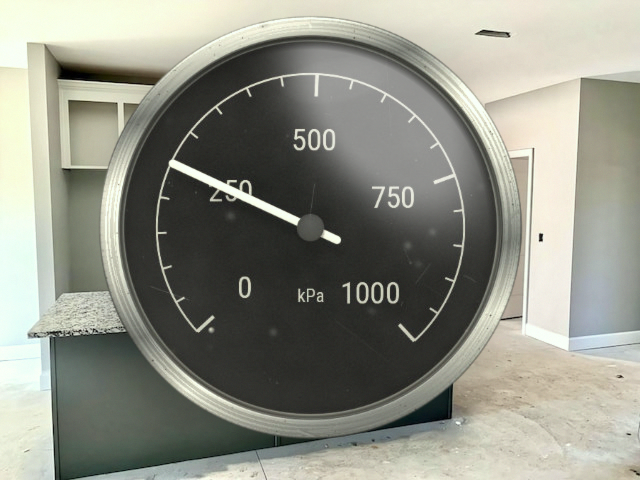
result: **250** kPa
